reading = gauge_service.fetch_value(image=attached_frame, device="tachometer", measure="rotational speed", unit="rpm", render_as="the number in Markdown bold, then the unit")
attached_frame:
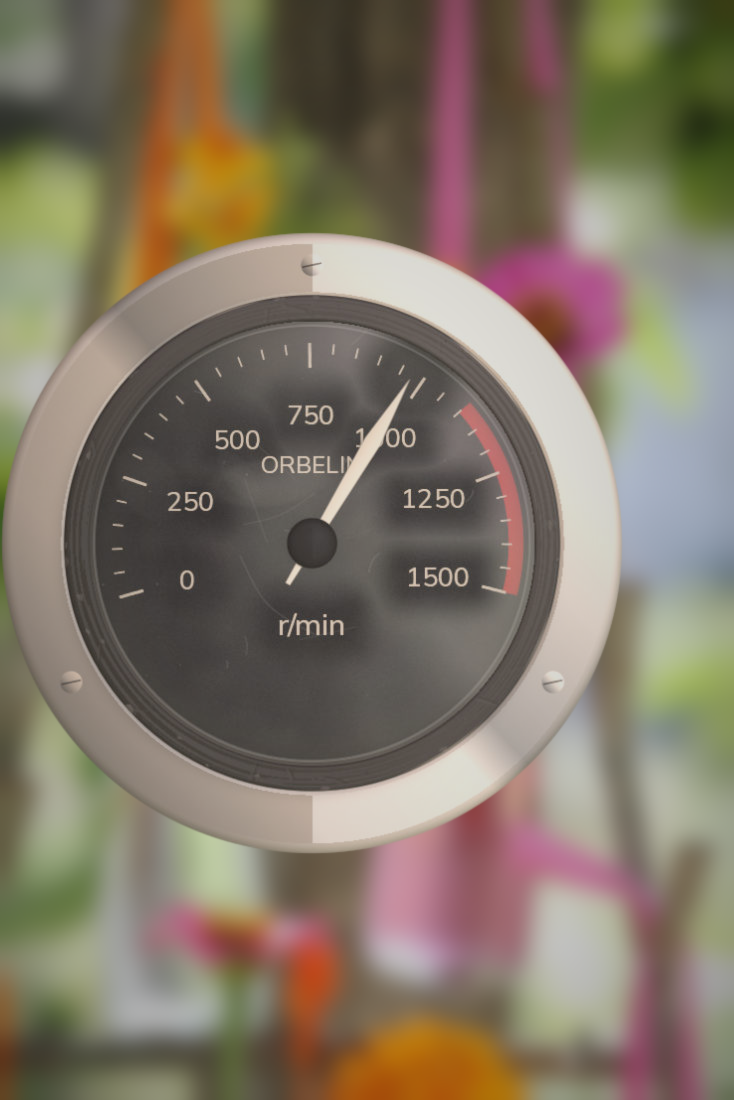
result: **975** rpm
